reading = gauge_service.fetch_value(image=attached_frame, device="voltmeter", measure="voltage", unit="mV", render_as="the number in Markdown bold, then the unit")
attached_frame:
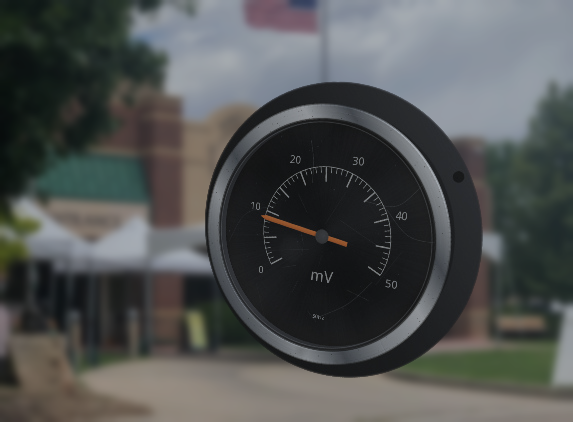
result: **9** mV
